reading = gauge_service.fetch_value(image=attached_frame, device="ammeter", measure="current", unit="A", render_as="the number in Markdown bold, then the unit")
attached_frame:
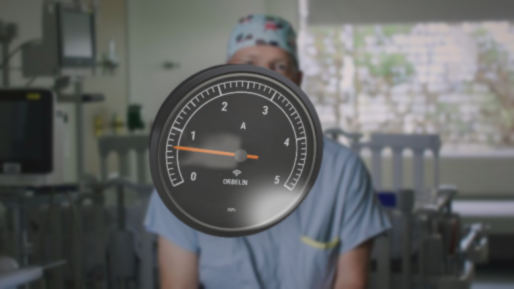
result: **0.7** A
